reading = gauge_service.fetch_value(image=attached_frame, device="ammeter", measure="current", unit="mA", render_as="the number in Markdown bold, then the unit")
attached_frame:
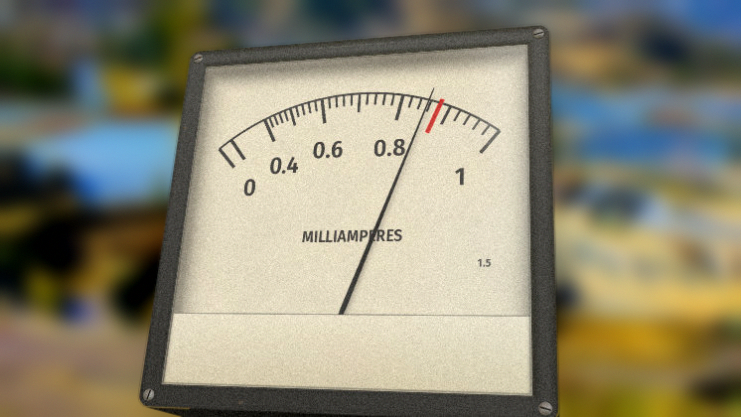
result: **0.86** mA
